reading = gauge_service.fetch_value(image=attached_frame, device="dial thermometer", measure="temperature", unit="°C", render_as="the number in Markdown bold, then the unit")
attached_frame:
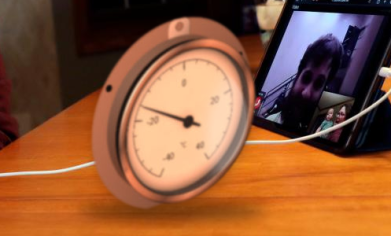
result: **-16** °C
